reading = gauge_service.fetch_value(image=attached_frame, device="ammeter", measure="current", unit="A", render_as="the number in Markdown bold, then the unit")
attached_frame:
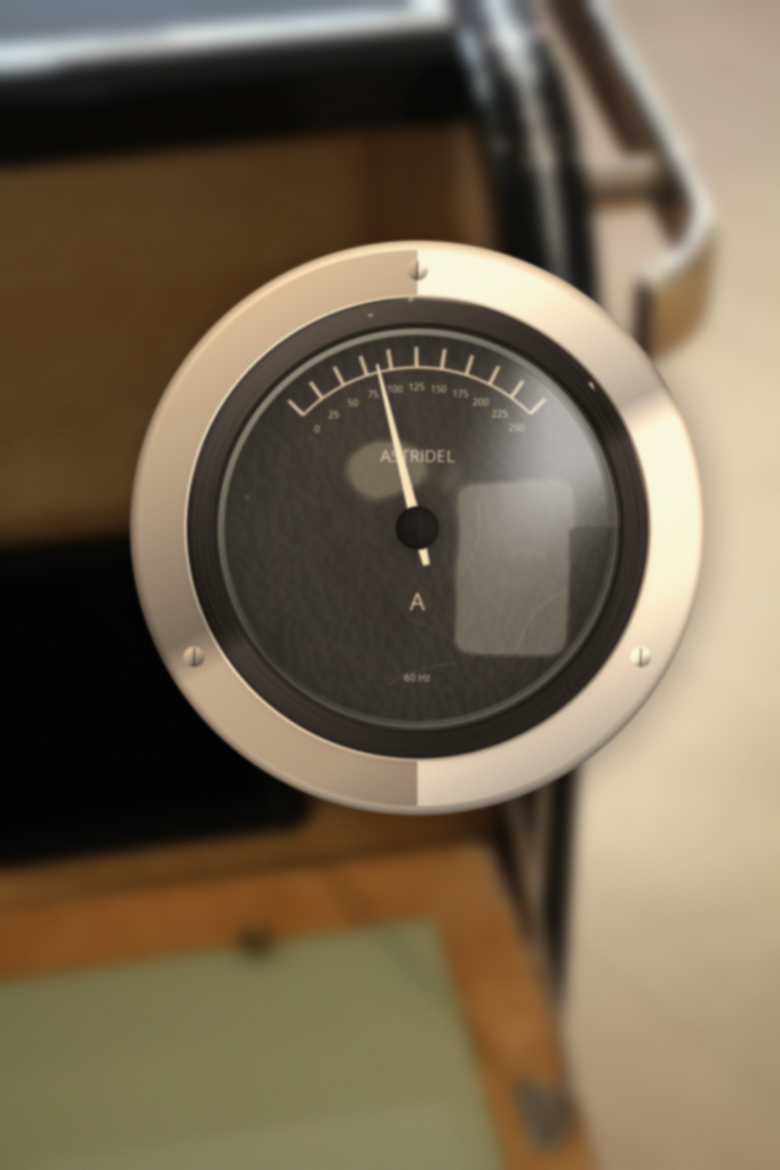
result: **87.5** A
